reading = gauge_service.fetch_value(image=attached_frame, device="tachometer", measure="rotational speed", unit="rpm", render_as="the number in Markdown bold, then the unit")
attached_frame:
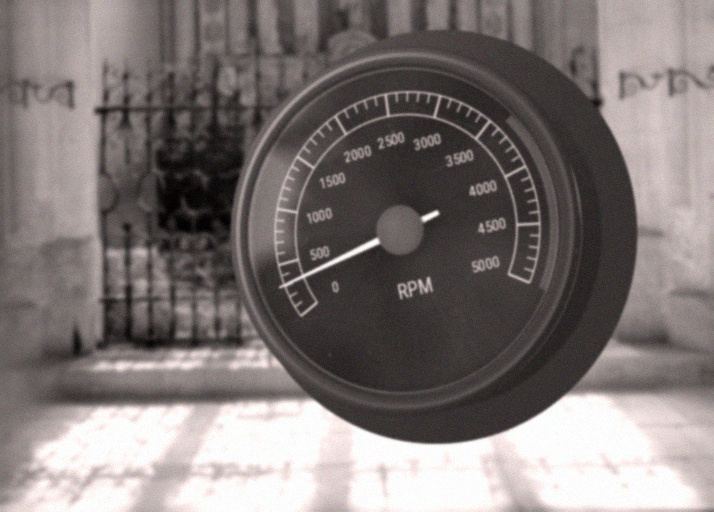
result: **300** rpm
